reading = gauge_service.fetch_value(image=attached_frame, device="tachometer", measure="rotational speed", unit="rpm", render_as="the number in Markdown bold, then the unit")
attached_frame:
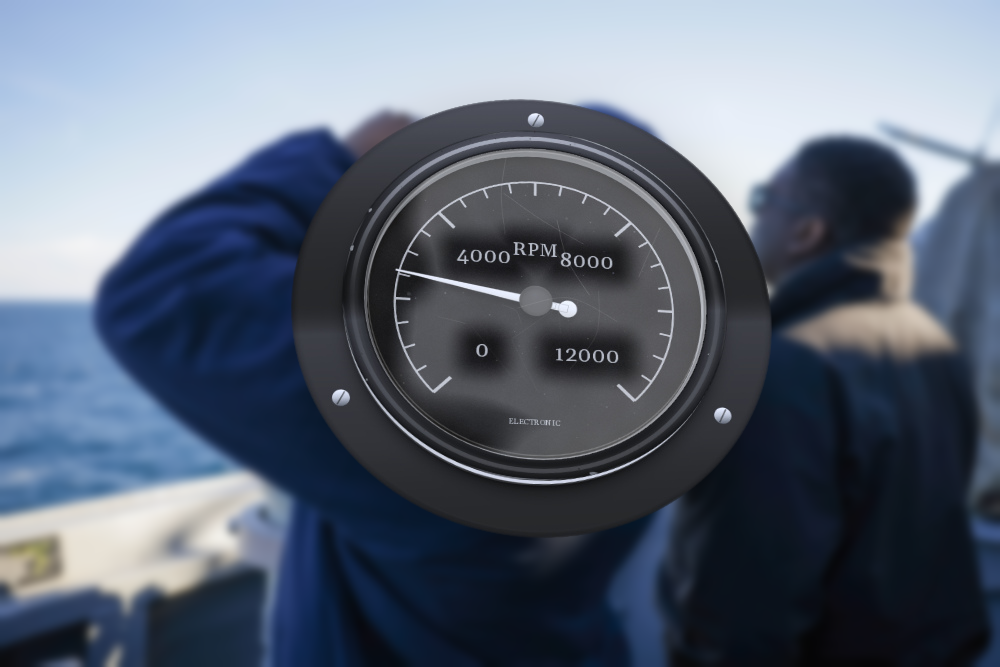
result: **2500** rpm
